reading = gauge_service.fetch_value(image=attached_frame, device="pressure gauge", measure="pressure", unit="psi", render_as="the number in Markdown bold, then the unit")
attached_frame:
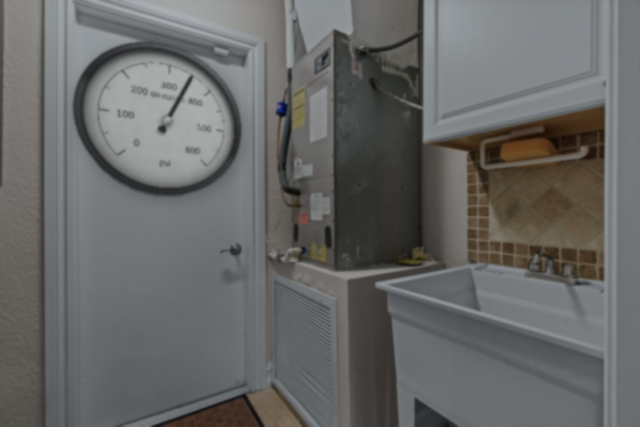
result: **350** psi
